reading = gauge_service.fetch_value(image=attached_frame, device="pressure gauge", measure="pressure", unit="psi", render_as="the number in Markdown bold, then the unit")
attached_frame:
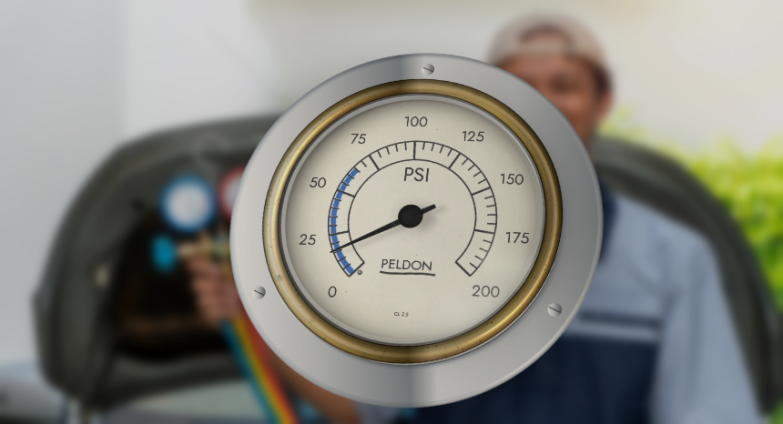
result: **15** psi
